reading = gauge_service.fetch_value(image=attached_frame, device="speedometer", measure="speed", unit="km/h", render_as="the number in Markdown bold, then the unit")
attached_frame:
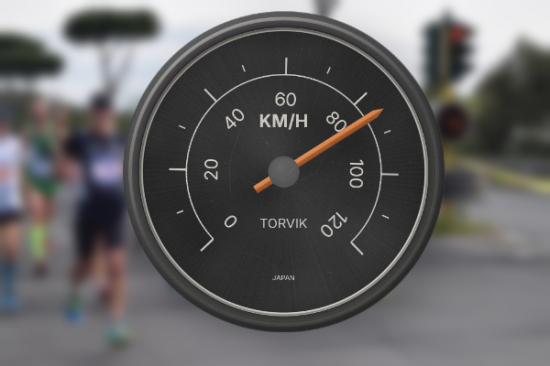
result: **85** km/h
